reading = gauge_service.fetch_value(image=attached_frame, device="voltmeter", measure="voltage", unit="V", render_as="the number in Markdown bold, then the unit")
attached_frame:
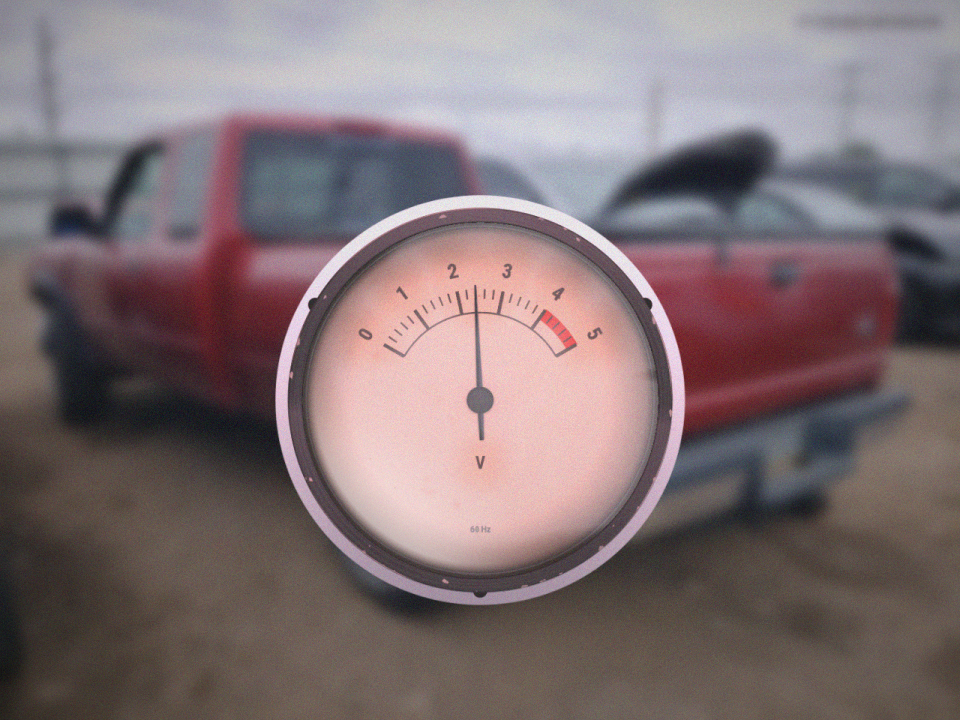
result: **2.4** V
